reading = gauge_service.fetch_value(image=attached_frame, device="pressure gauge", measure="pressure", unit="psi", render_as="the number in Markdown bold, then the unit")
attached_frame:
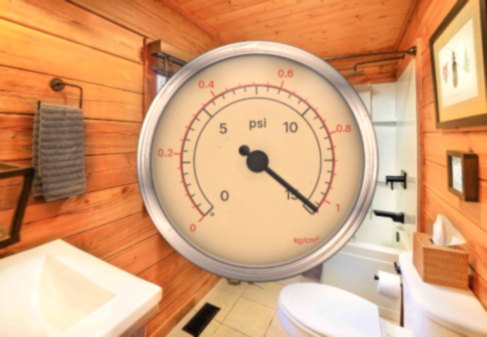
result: **14.75** psi
